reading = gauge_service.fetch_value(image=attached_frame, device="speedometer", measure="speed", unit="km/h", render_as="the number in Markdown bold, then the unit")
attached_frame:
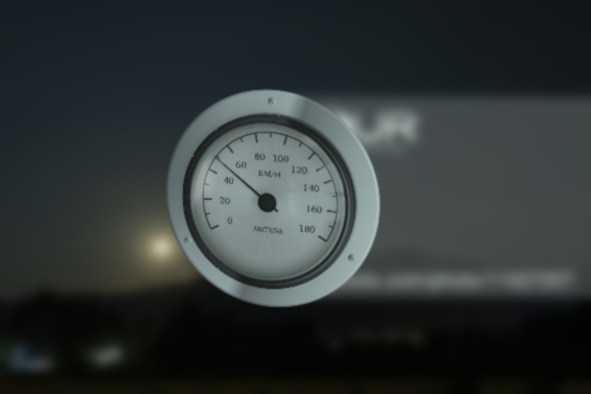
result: **50** km/h
